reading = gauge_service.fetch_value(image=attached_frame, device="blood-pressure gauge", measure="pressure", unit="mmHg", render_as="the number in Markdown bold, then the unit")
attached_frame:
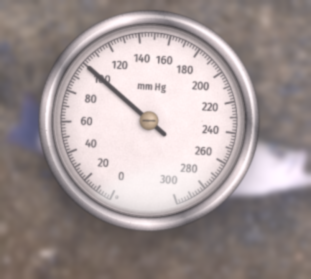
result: **100** mmHg
